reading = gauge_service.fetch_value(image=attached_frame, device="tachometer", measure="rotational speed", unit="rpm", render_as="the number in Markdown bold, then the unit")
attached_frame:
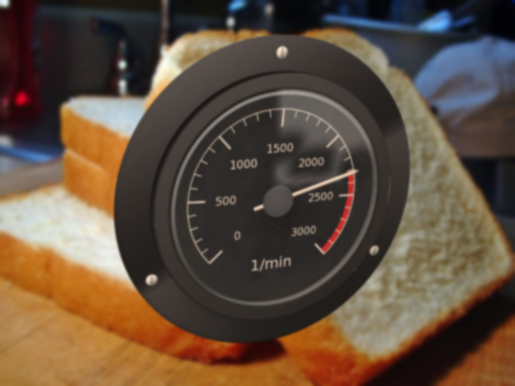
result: **2300** rpm
